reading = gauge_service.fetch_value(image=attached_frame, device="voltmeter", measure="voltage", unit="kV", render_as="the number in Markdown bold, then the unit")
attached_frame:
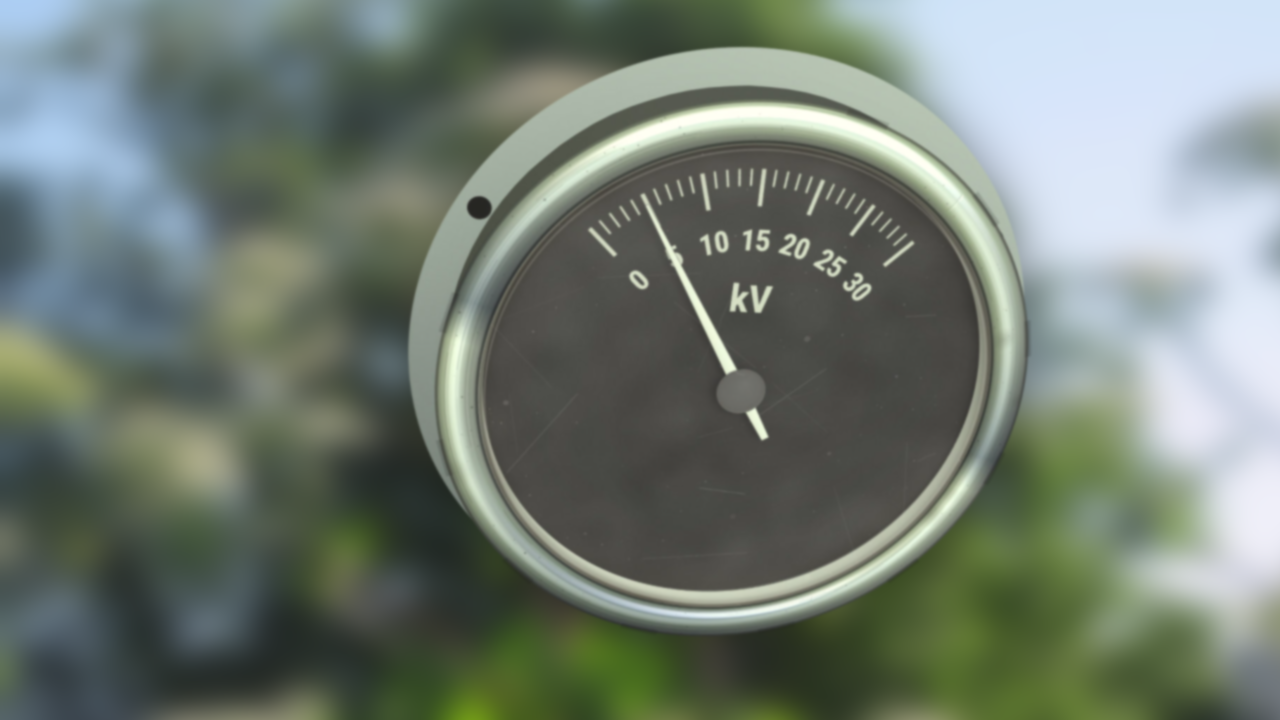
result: **5** kV
